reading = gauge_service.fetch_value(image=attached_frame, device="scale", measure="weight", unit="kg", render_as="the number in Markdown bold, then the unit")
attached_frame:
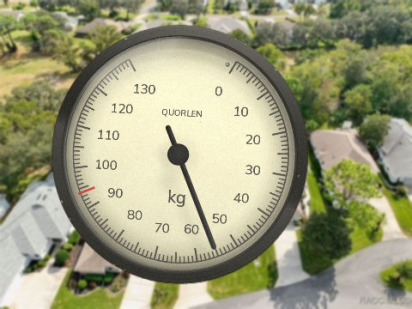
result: **55** kg
